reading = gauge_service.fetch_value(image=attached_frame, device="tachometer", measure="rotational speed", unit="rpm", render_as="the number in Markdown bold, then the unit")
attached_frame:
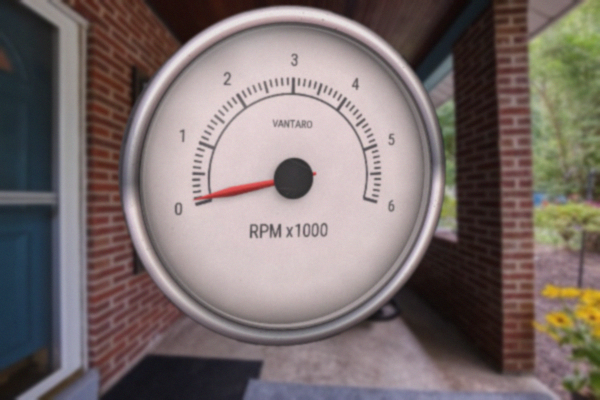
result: **100** rpm
